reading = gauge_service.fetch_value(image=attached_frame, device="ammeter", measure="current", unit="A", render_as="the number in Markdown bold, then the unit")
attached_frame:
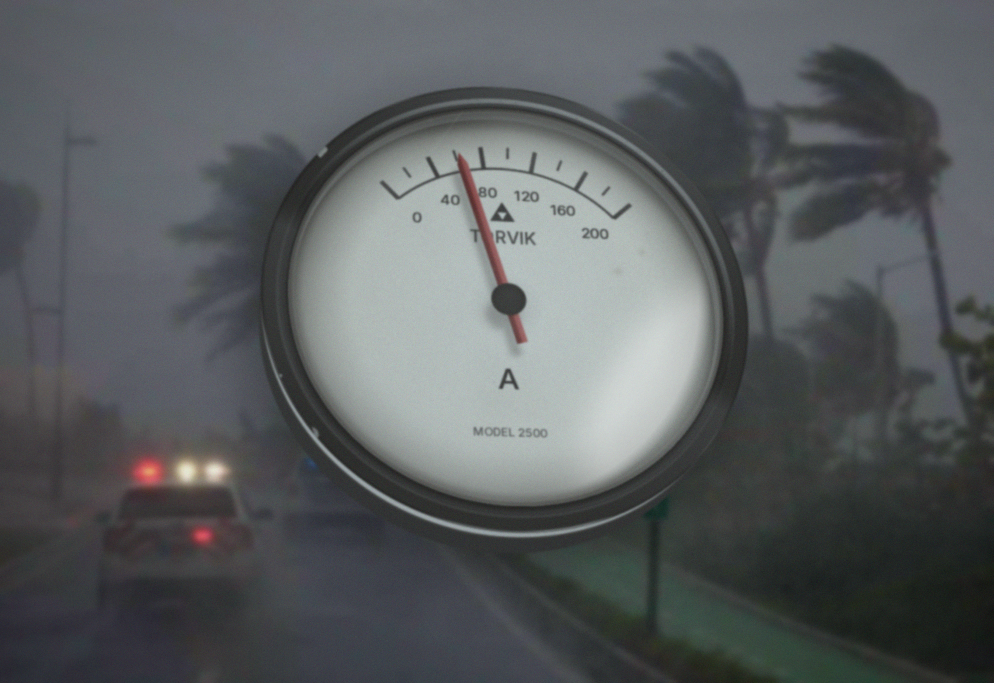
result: **60** A
